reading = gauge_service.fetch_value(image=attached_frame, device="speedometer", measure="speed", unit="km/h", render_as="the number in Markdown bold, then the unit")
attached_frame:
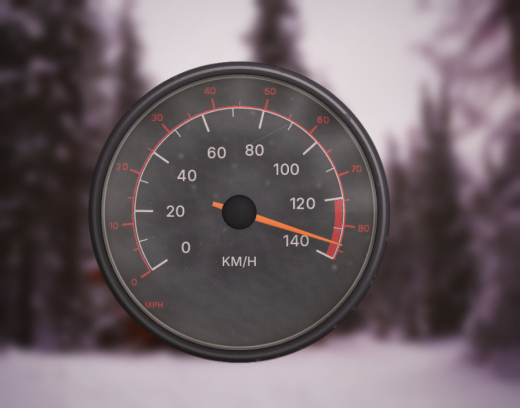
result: **135** km/h
